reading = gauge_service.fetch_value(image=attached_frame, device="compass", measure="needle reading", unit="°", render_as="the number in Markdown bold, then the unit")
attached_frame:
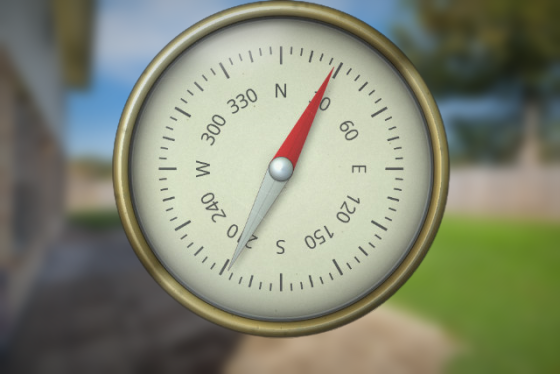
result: **27.5** °
